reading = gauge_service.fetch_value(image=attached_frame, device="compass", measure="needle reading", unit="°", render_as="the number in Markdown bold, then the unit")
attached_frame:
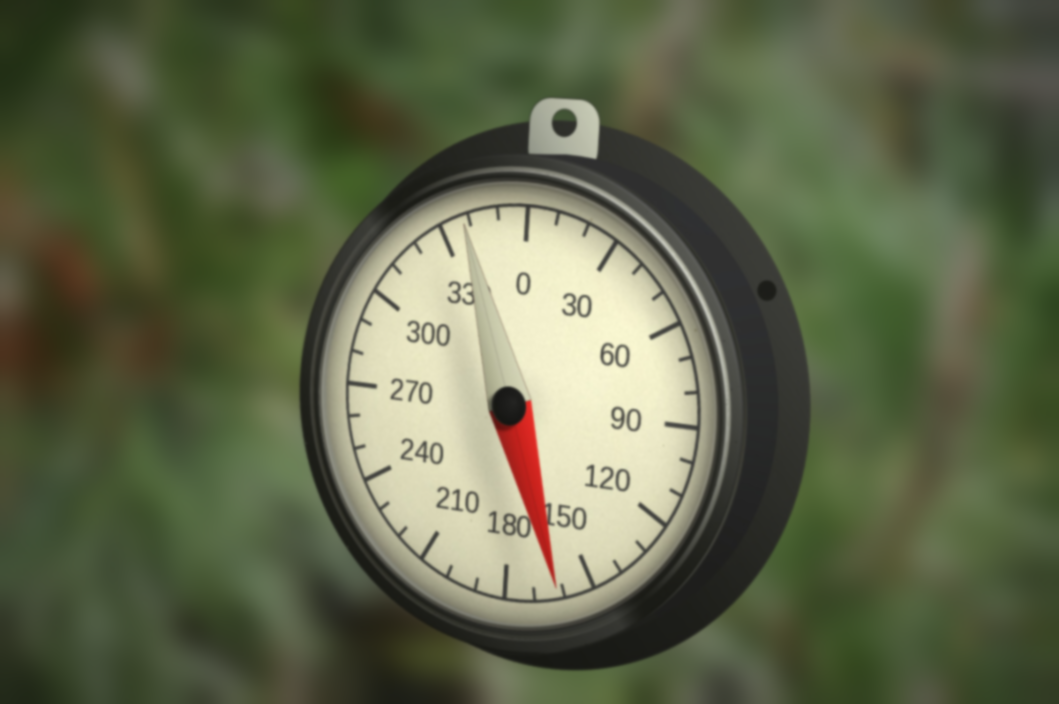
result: **160** °
